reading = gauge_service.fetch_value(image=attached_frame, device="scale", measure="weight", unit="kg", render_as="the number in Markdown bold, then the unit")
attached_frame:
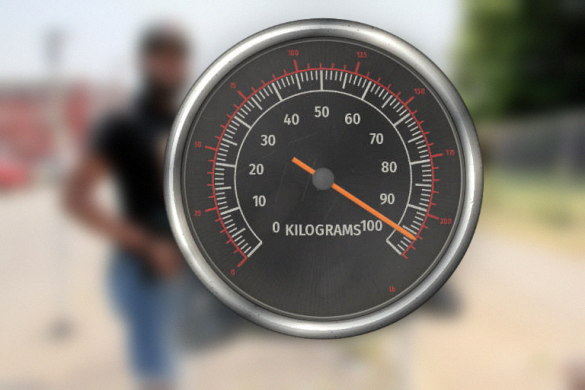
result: **96** kg
